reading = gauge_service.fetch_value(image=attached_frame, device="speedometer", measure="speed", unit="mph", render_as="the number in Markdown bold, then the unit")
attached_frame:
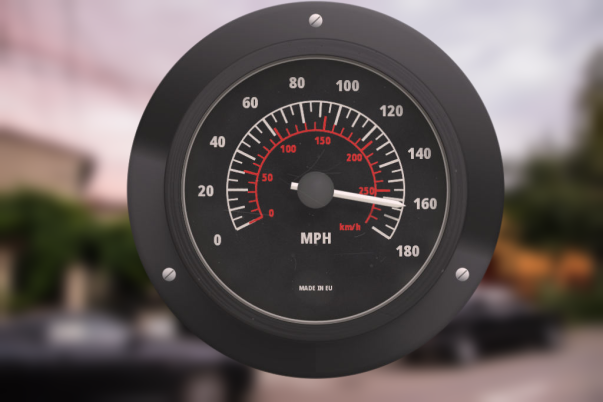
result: **162.5** mph
